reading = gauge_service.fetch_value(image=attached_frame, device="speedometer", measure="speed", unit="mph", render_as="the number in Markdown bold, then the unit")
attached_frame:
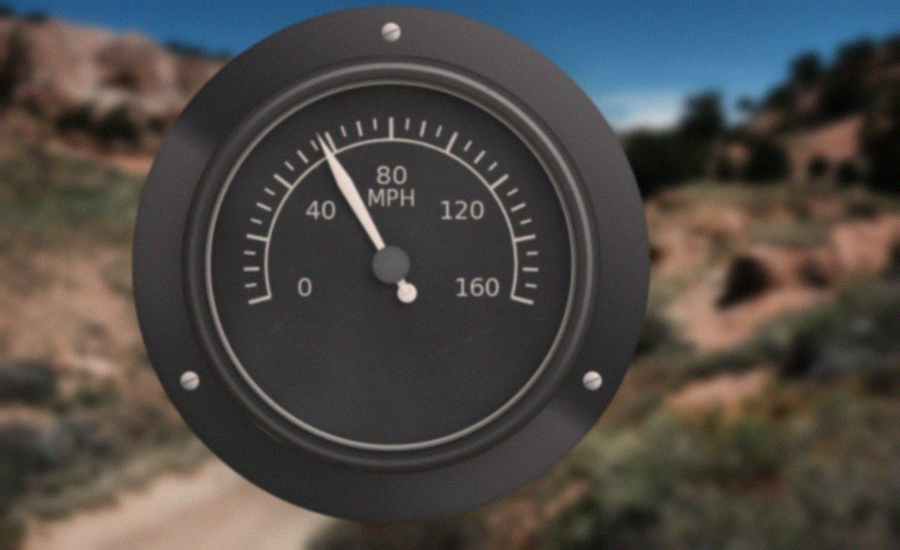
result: **57.5** mph
